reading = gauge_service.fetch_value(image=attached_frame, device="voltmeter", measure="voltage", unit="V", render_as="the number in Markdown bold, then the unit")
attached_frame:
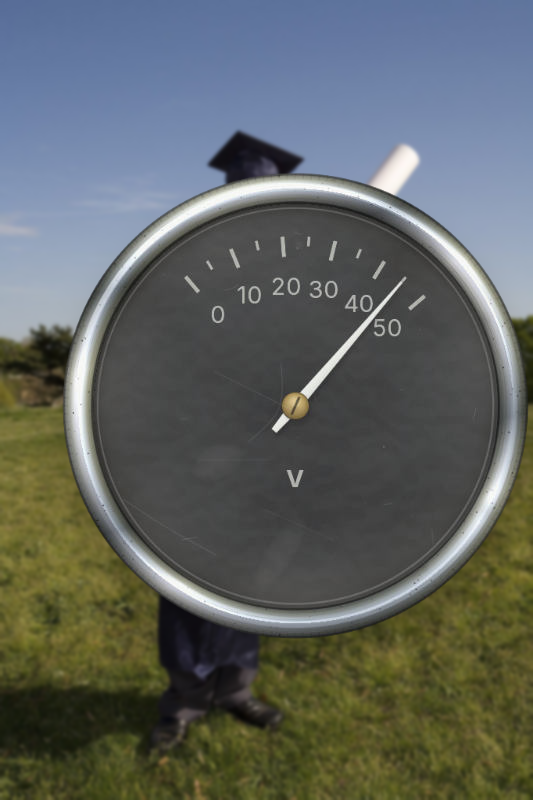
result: **45** V
